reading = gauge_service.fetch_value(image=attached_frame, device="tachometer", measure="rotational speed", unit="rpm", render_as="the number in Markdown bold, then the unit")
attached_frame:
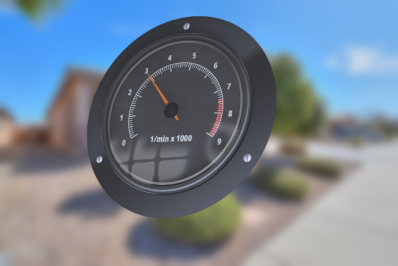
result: **3000** rpm
